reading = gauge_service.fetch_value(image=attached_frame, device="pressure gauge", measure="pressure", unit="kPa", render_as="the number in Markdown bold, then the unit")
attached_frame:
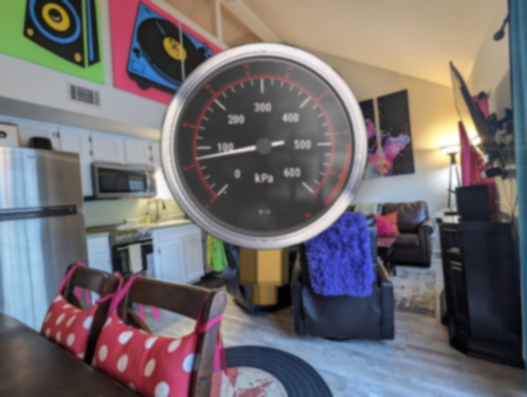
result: **80** kPa
